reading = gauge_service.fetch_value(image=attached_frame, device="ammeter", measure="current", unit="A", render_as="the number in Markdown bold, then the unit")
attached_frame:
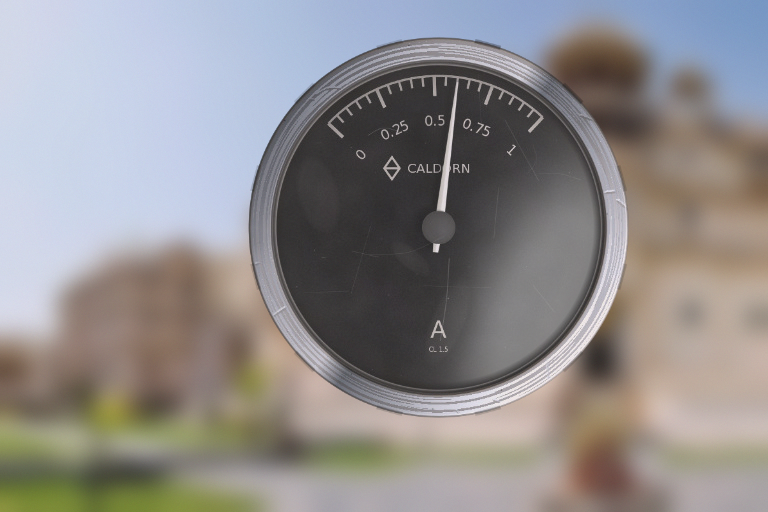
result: **0.6** A
